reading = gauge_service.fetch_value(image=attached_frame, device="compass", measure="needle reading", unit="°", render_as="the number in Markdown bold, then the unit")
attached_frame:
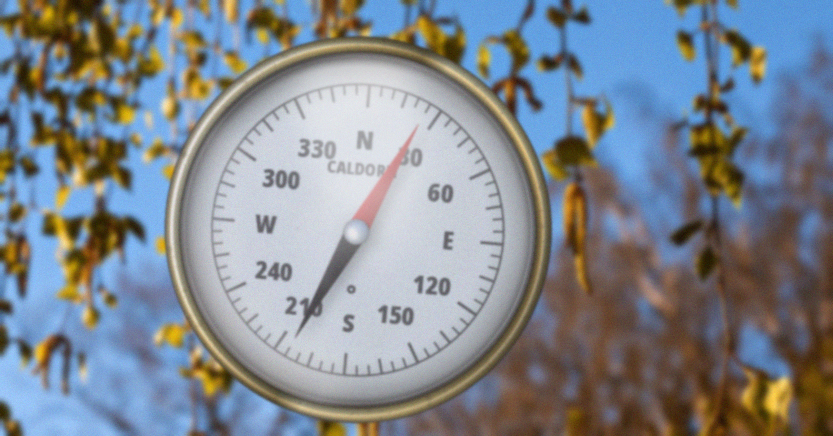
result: **25** °
